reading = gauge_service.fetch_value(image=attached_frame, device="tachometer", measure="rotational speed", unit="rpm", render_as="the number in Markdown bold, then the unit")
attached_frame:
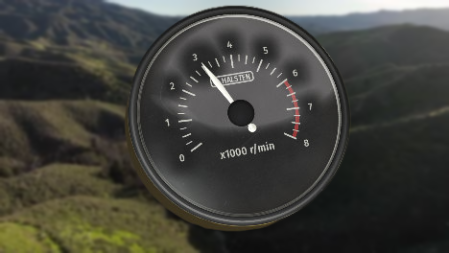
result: **3000** rpm
